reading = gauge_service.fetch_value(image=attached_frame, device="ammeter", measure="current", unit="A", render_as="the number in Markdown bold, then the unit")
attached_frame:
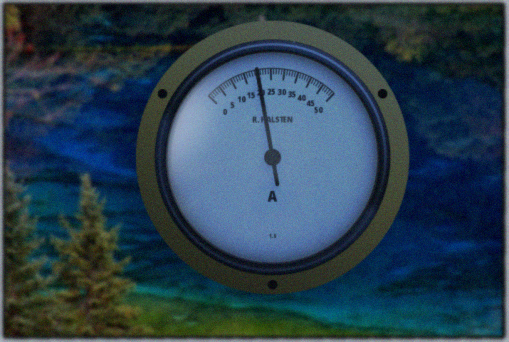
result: **20** A
